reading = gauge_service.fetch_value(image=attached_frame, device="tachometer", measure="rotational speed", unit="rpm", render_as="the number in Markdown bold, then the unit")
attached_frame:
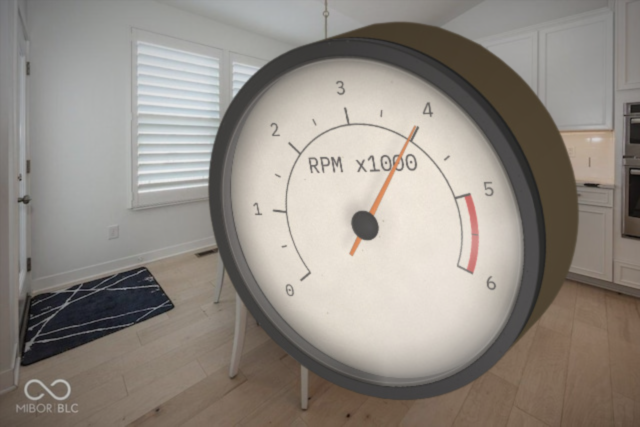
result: **4000** rpm
